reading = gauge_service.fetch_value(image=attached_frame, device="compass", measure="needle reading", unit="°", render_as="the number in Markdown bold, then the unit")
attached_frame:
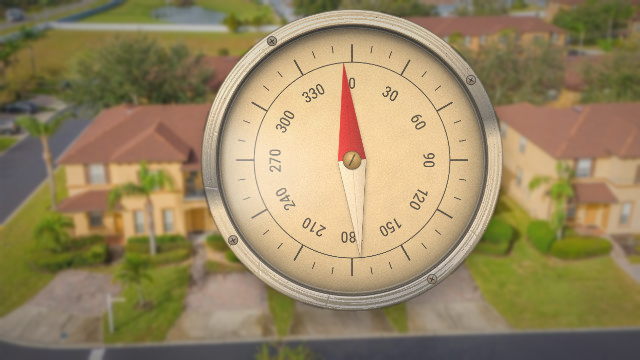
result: **355** °
